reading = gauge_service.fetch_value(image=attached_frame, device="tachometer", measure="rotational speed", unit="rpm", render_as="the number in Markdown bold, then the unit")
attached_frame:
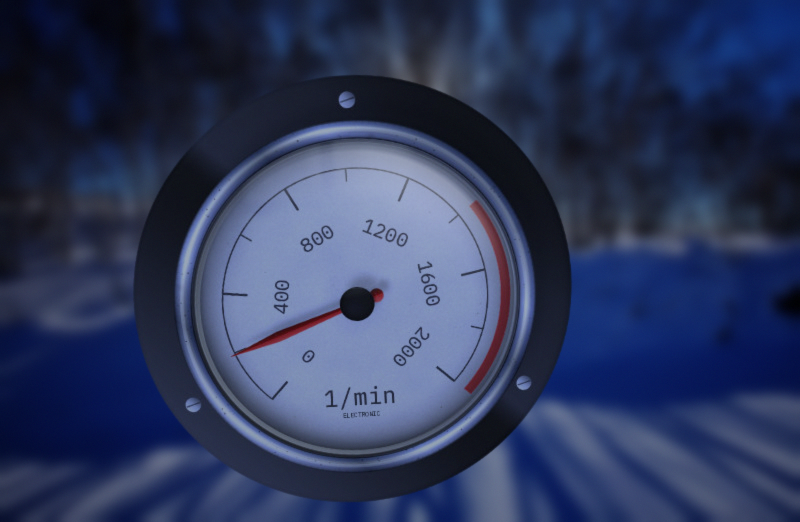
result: **200** rpm
